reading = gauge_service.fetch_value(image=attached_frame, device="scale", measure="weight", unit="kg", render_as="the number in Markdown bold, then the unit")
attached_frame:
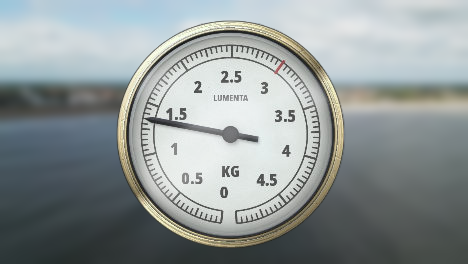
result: **1.35** kg
